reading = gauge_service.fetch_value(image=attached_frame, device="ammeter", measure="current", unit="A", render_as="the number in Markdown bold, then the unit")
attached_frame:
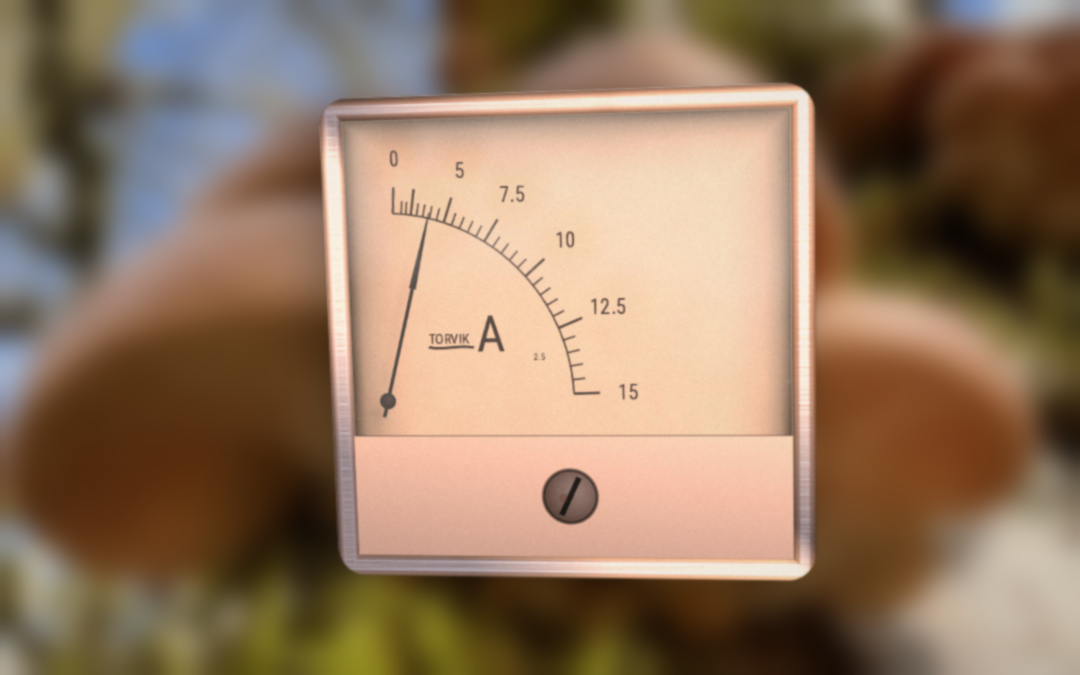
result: **4** A
